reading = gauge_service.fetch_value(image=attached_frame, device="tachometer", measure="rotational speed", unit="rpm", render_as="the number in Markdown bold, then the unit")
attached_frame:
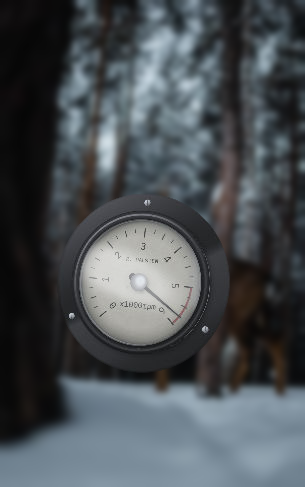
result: **5750** rpm
